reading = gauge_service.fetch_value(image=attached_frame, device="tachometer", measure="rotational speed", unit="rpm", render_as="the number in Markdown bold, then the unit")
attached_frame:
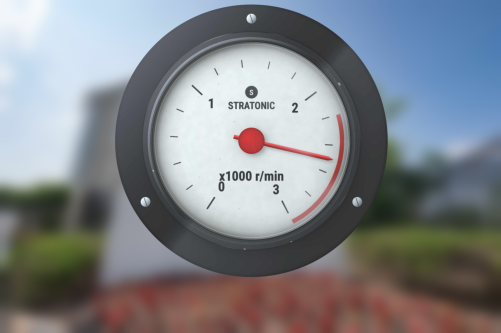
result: **2500** rpm
